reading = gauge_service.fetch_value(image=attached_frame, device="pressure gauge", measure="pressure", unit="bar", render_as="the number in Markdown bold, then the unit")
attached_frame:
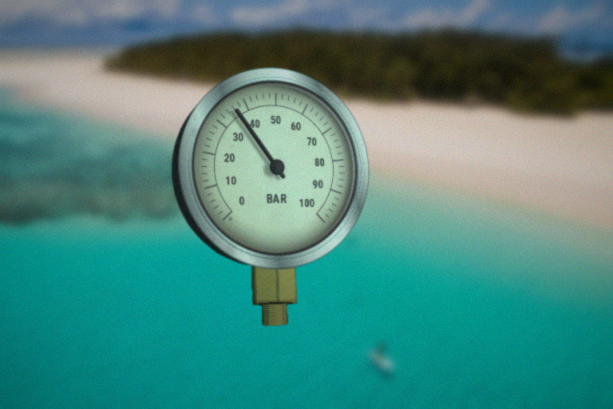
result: **36** bar
